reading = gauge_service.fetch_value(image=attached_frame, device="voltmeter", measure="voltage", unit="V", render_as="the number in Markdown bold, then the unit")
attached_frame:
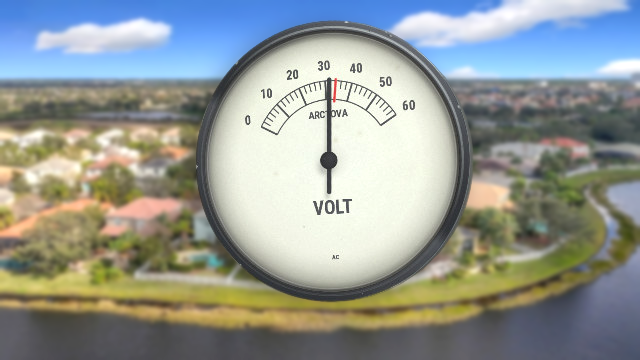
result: **32** V
